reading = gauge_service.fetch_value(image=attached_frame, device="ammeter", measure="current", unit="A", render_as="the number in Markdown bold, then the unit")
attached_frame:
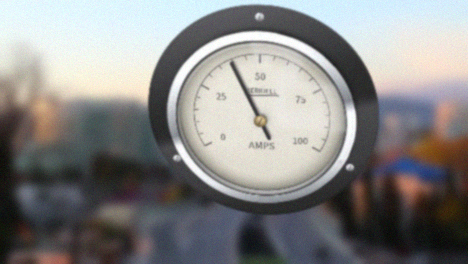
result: **40** A
